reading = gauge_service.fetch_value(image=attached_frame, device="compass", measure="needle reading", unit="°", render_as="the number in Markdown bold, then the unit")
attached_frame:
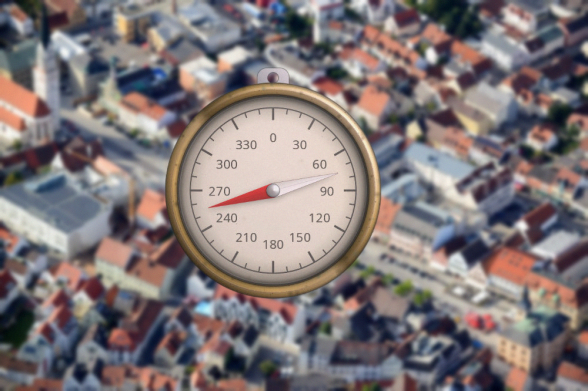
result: **255** °
